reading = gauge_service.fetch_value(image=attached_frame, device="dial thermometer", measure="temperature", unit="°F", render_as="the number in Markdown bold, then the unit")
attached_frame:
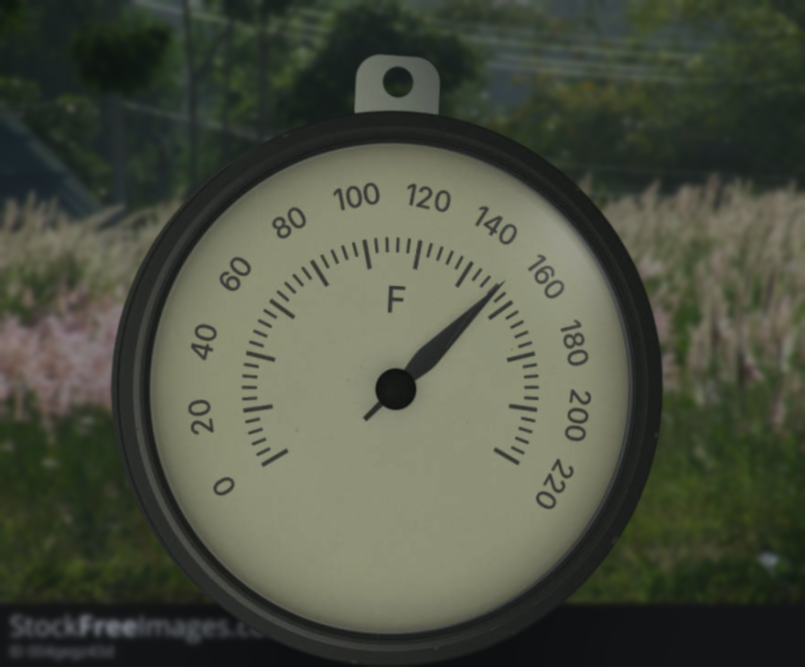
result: **152** °F
